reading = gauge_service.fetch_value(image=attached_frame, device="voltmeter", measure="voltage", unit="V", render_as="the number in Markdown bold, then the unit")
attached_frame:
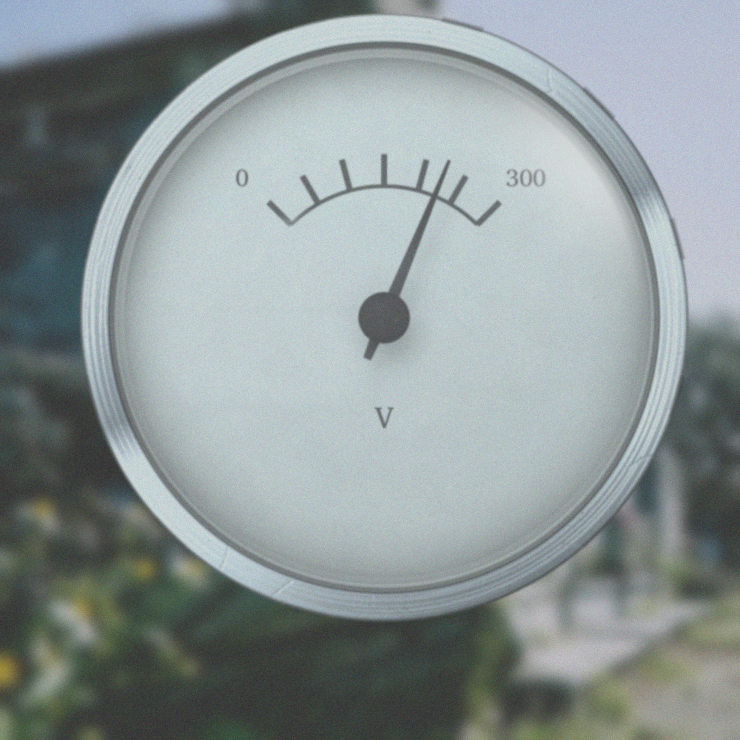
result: **225** V
